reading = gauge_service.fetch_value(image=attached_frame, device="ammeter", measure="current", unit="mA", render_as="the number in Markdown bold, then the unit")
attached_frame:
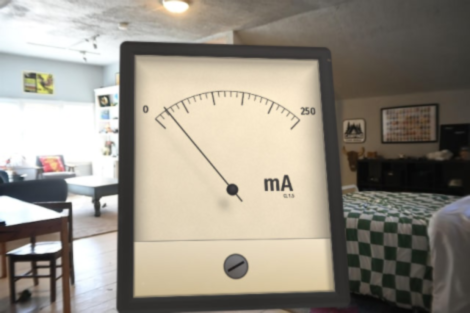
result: **20** mA
